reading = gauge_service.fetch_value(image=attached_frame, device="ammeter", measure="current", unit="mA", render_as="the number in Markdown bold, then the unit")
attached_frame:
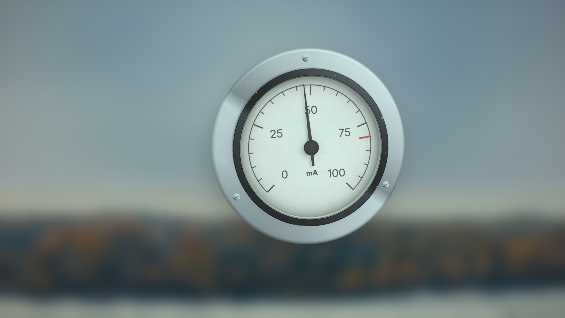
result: **47.5** mA
